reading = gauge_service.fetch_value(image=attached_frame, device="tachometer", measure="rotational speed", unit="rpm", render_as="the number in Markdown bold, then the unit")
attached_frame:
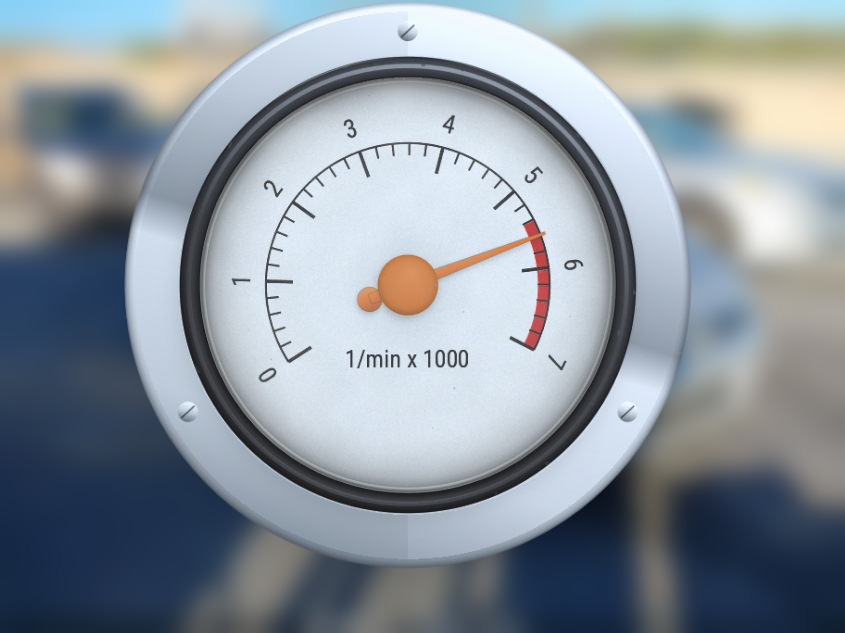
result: **5600** rpm
